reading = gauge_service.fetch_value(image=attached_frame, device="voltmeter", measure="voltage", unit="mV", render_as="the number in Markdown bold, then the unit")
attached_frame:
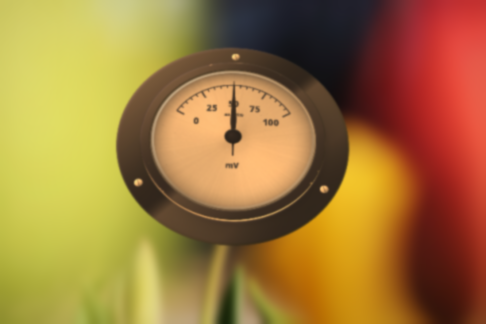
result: **50** mV
